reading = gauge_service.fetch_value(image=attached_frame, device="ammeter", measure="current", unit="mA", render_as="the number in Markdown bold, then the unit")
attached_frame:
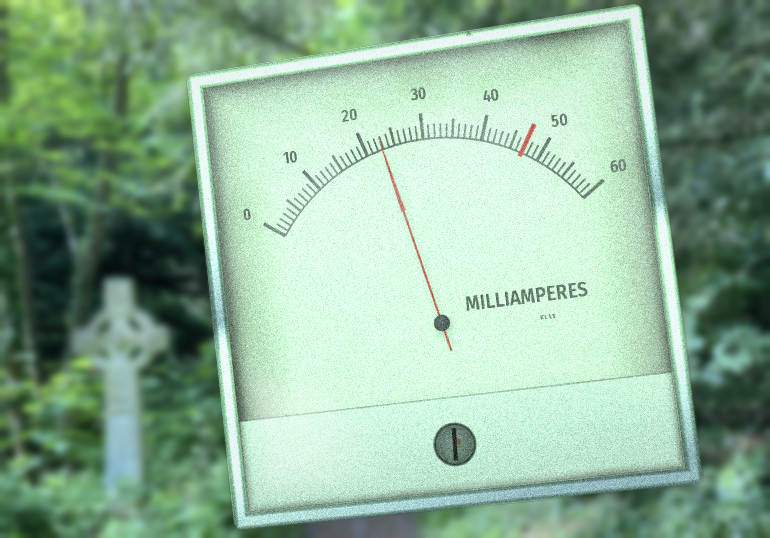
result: **23** mA
